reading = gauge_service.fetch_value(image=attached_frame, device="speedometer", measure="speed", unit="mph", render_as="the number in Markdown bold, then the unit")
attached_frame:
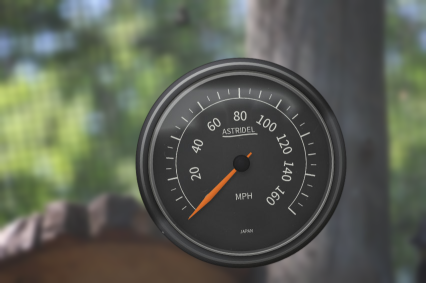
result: **0** mph
